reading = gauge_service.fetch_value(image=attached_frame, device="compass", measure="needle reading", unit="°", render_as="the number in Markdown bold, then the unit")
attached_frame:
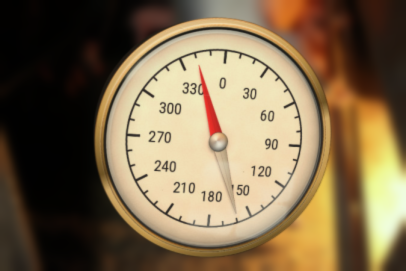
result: **340** °
